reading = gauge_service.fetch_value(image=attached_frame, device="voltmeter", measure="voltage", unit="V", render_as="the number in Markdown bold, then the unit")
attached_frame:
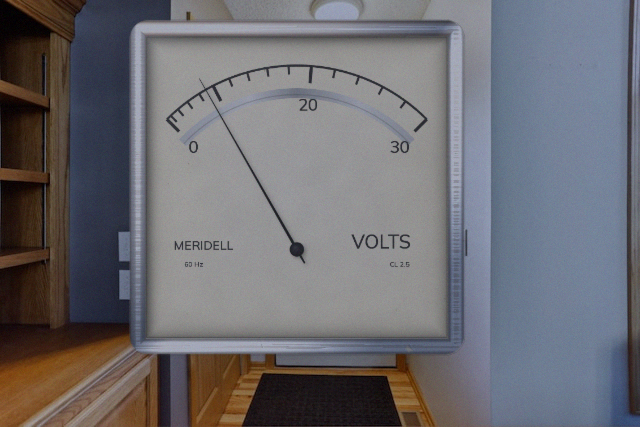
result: **9** V
